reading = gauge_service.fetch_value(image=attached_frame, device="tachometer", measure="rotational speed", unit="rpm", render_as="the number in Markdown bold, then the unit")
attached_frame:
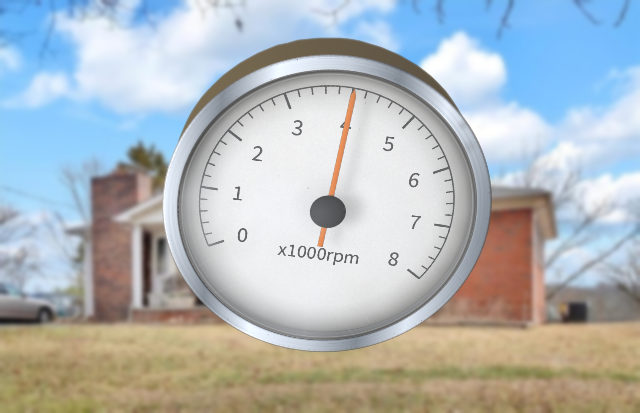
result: **4000** rpm
